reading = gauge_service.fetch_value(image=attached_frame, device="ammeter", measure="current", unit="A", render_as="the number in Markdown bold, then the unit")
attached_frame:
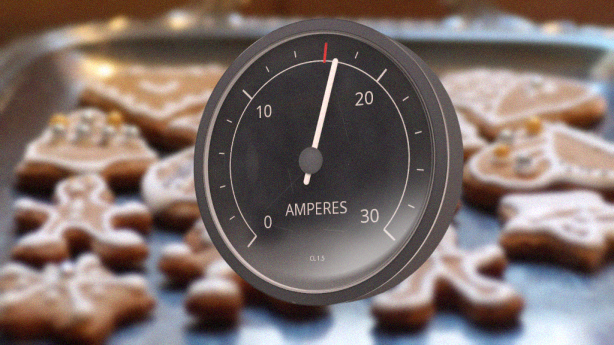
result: **17** A
